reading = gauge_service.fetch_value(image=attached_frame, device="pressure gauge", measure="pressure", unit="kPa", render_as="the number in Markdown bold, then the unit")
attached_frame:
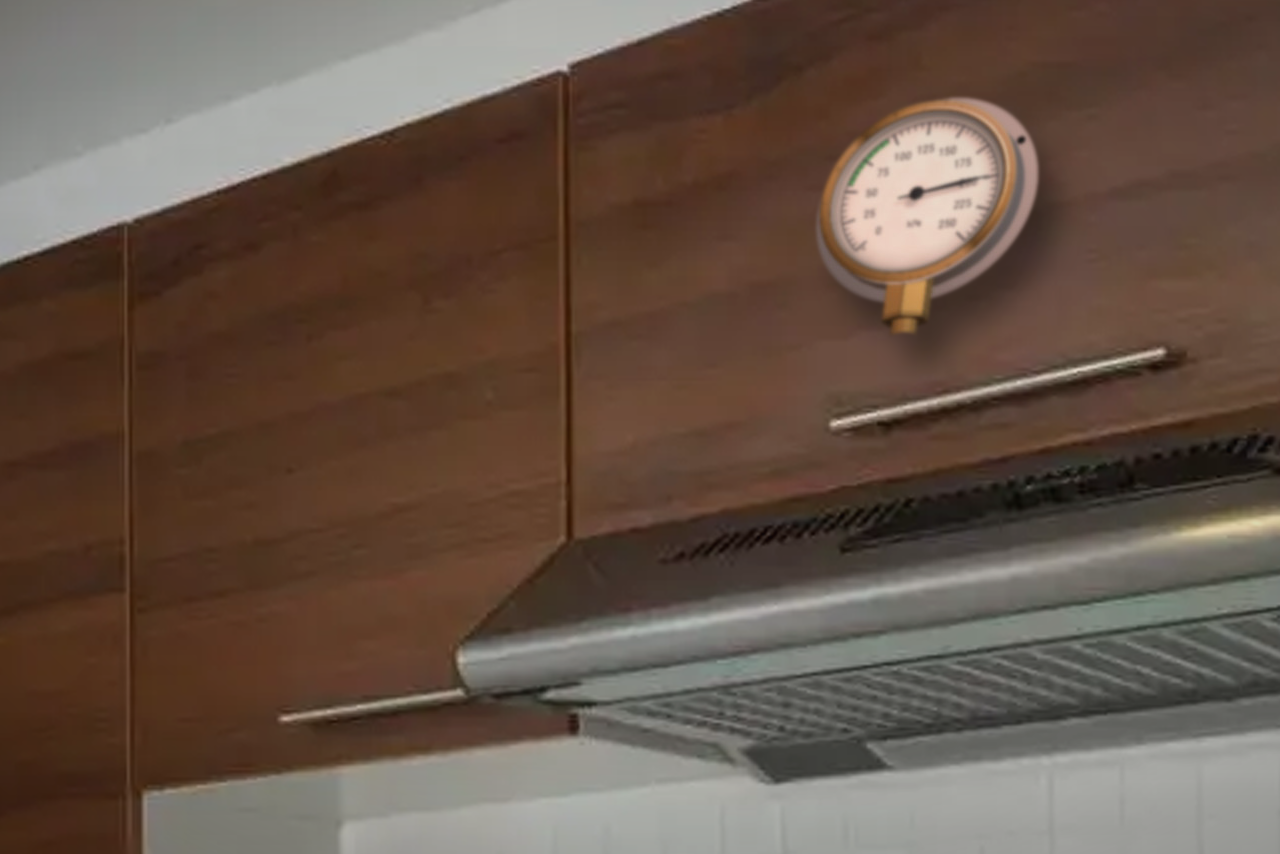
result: **200** kPa
